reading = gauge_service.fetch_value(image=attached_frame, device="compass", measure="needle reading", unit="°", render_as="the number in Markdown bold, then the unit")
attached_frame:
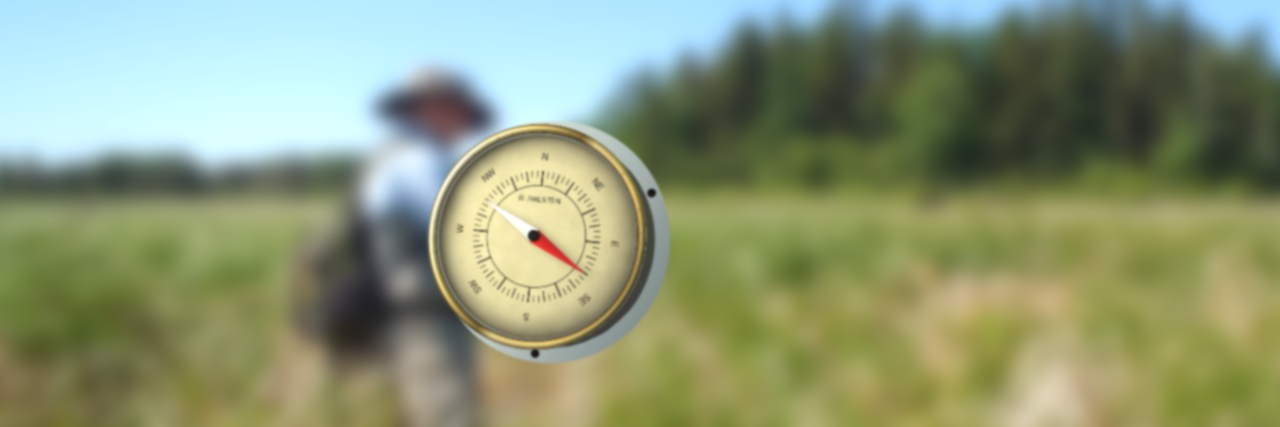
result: **120** °
